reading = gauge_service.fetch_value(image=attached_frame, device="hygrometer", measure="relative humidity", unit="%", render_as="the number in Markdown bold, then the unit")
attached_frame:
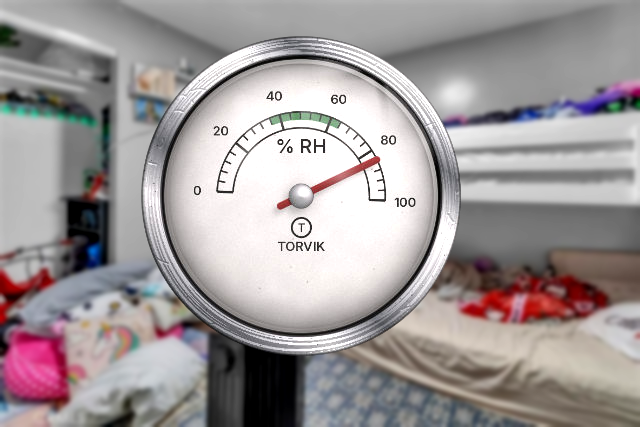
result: **84** %
